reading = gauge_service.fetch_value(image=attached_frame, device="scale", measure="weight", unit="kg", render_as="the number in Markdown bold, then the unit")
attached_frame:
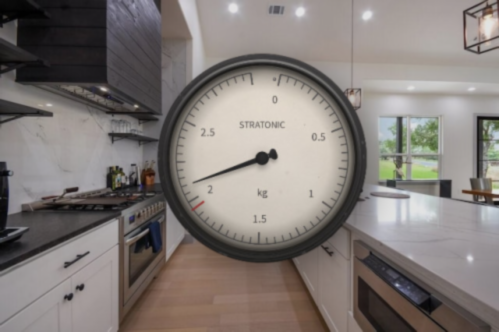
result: **2.1** kg
